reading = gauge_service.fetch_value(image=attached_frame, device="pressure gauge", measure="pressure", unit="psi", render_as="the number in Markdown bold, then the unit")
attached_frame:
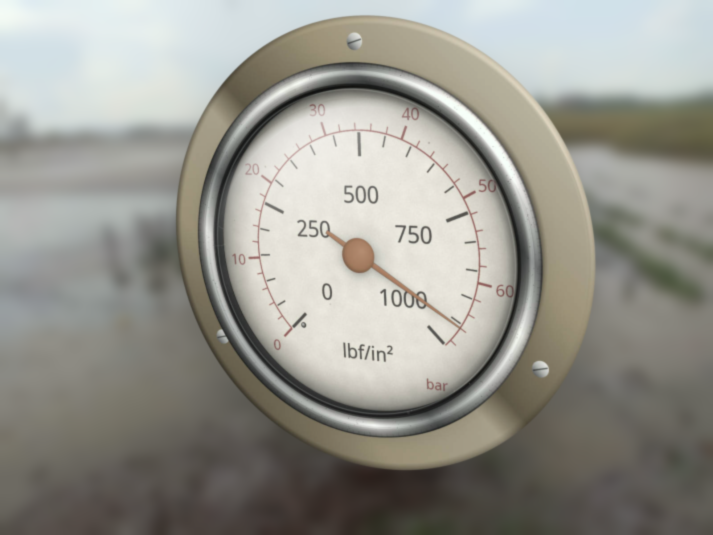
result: **950** psi
